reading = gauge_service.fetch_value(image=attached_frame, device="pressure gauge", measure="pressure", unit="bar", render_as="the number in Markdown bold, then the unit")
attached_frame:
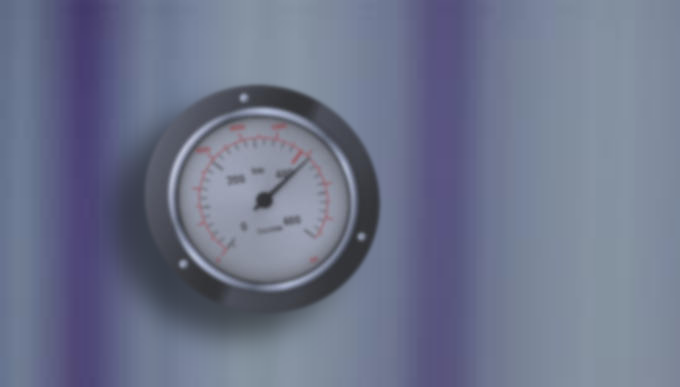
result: **420** bar
